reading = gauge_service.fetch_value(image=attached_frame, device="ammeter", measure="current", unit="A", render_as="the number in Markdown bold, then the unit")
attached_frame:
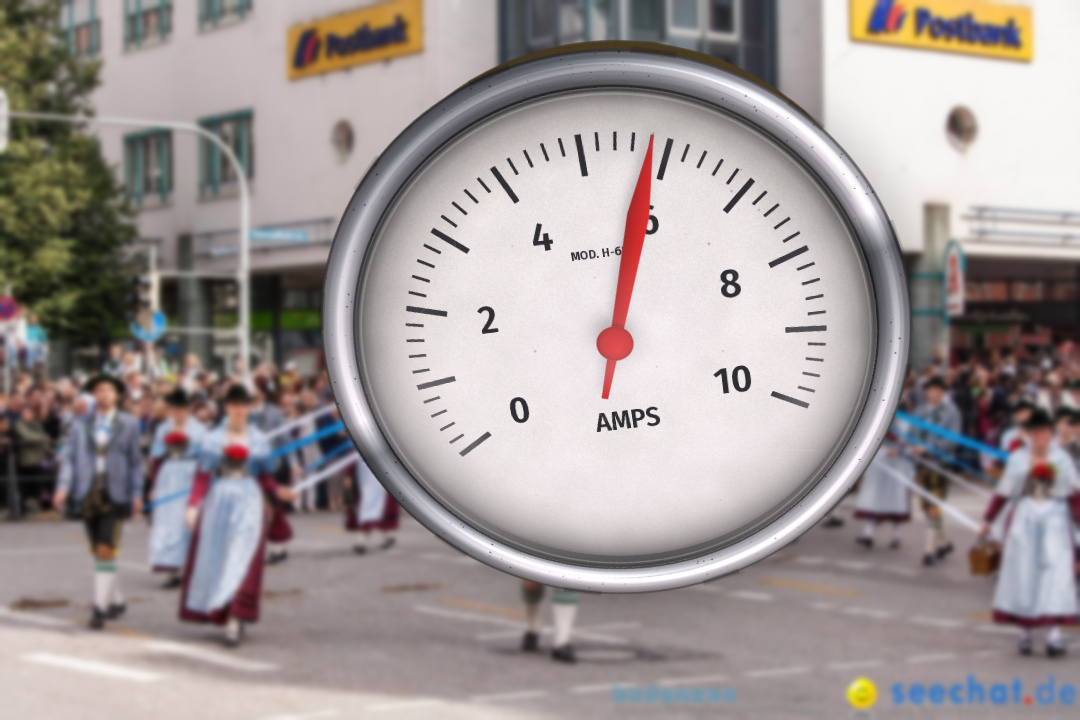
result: **5.8** A
